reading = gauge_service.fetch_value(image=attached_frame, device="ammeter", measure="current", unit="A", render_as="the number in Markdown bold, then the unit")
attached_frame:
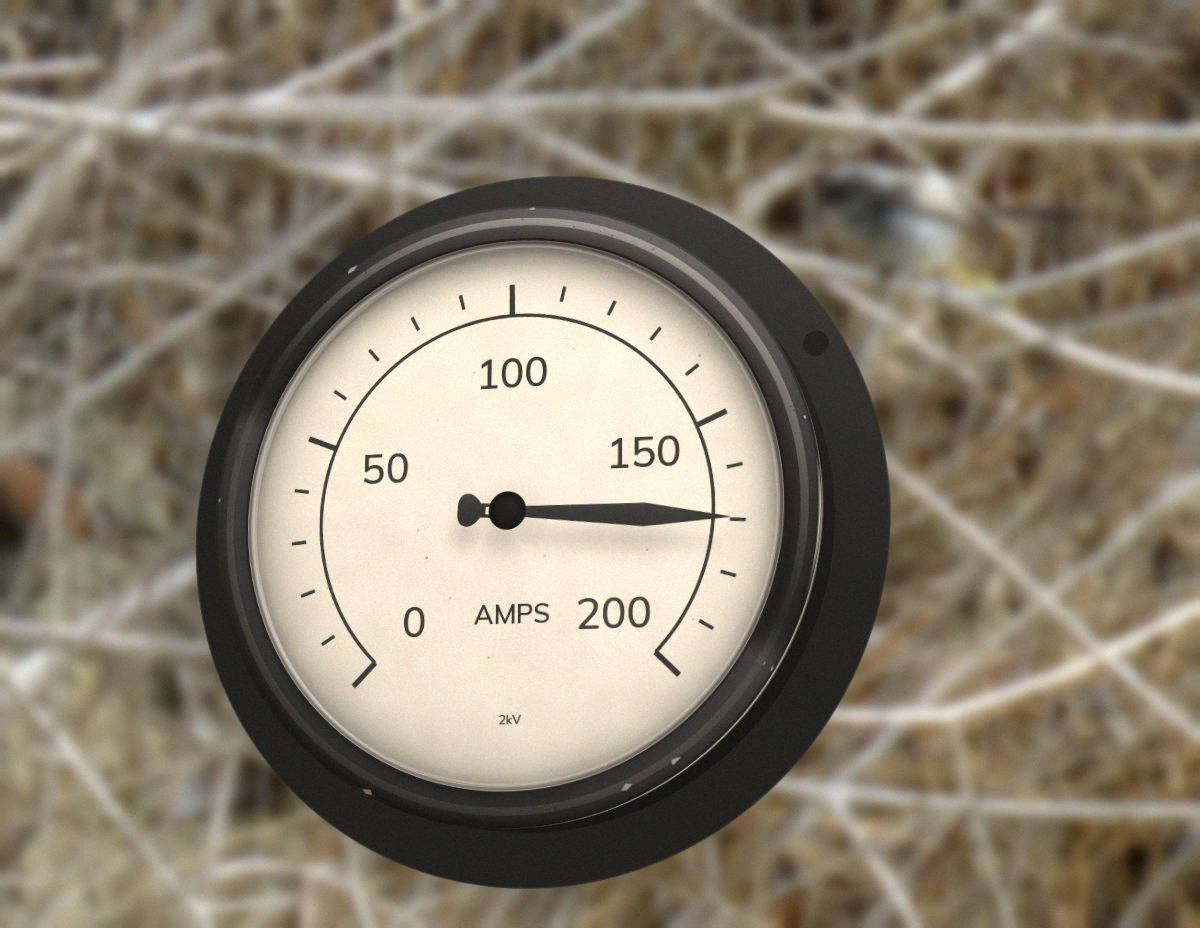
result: **170** A
